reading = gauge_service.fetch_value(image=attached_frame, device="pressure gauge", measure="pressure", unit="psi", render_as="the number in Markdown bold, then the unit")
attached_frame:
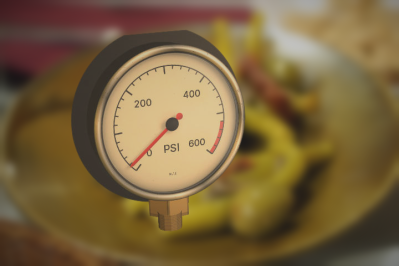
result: **20** psi
